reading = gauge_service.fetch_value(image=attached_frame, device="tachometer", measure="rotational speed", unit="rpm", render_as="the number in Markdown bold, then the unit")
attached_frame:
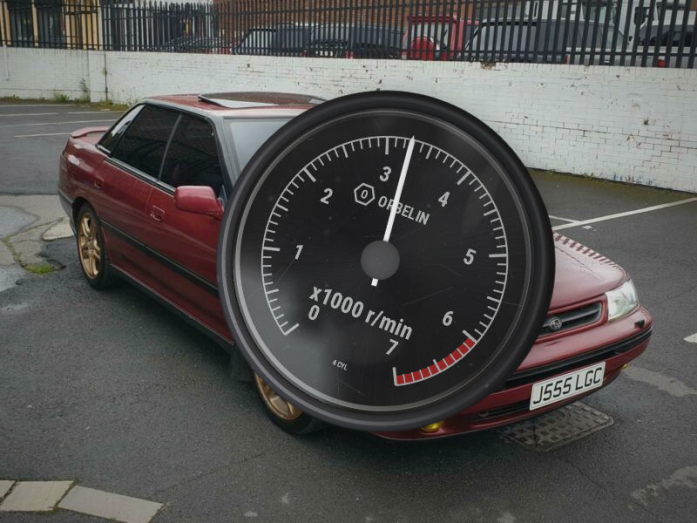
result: **3300** rpm
